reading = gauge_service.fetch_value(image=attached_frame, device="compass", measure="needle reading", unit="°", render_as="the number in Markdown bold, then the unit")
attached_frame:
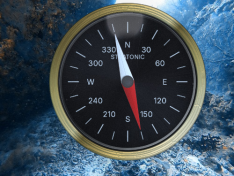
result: **165** °
